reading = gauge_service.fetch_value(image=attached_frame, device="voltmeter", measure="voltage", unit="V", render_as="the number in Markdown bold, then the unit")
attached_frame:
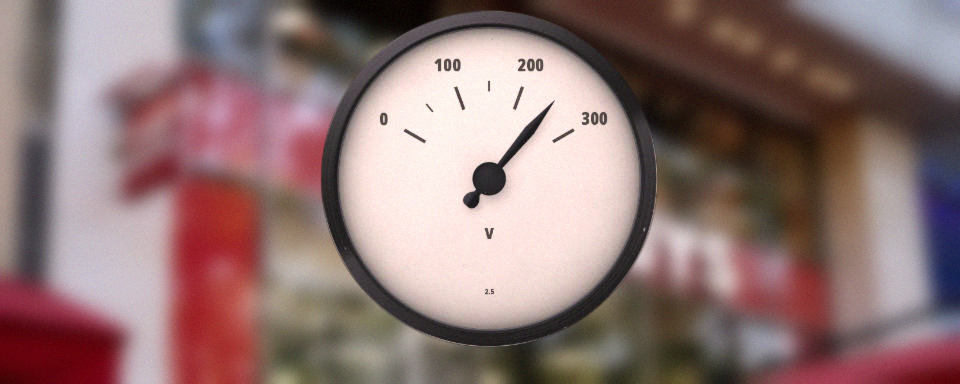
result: **250** V
